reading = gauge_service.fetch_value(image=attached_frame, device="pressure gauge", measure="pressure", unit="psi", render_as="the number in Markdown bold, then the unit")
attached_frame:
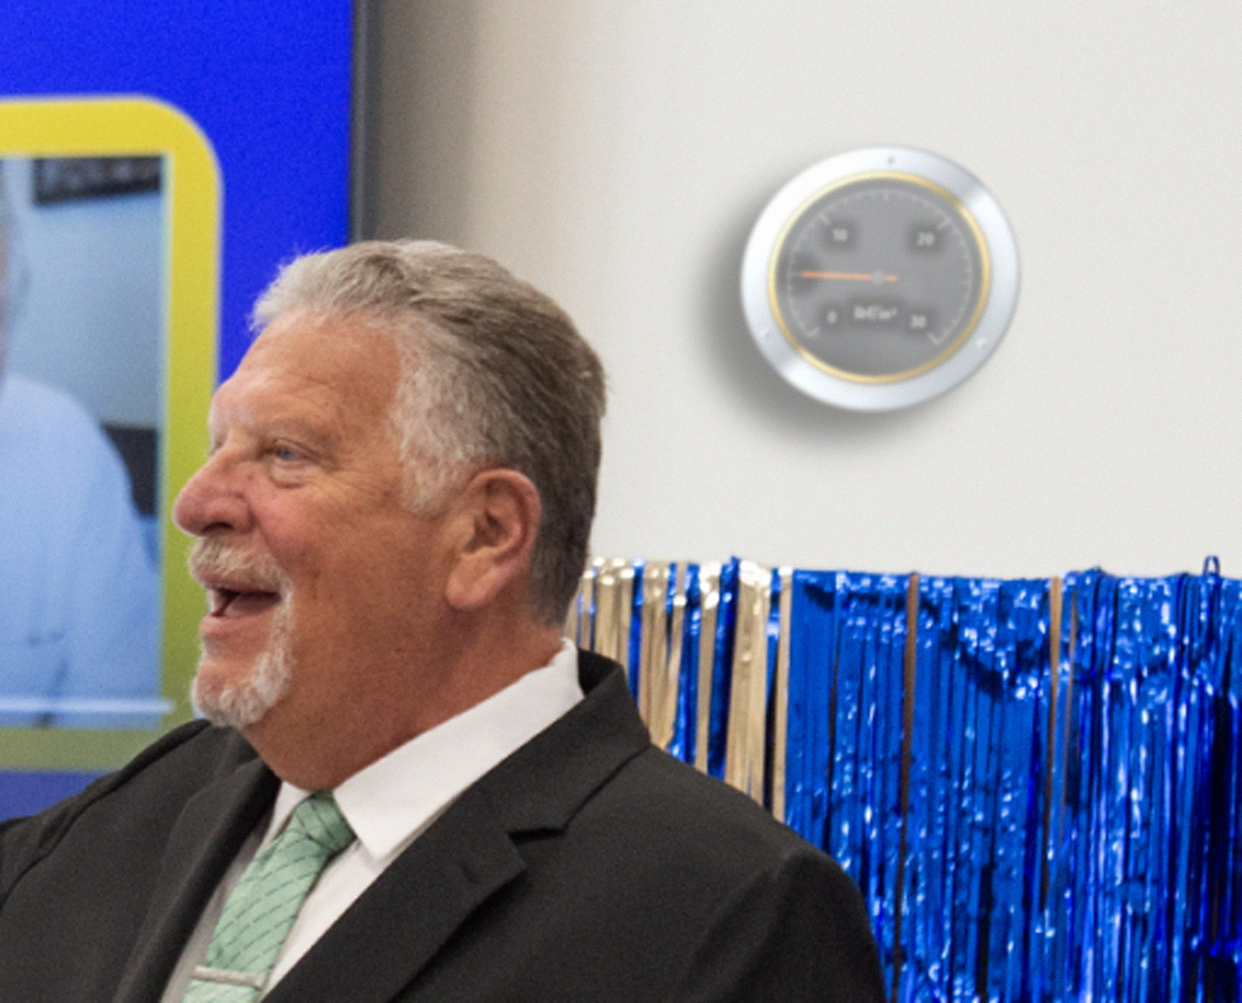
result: **5** psi
